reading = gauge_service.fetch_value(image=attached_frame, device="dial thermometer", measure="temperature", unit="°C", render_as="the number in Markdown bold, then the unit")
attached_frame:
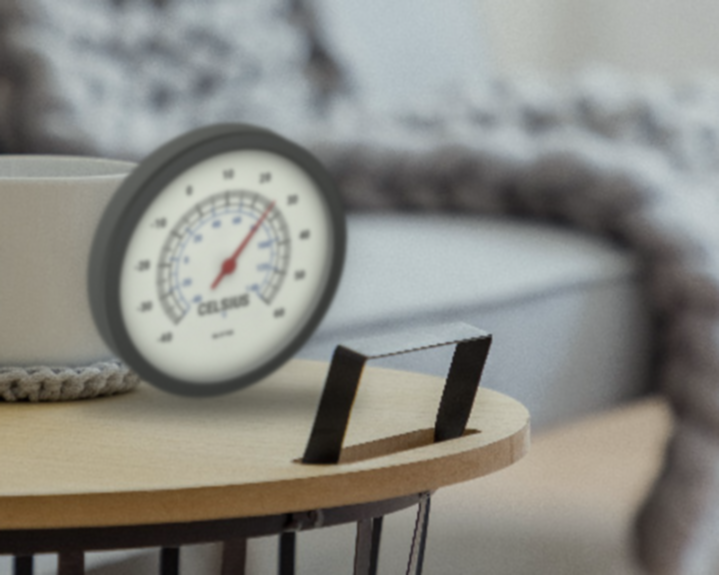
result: **25** °C
